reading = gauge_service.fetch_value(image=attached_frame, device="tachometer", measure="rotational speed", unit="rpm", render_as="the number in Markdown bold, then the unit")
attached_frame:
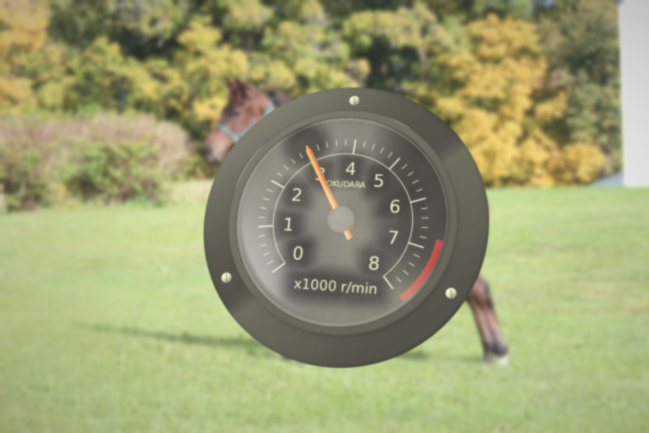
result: **3000** rpm
